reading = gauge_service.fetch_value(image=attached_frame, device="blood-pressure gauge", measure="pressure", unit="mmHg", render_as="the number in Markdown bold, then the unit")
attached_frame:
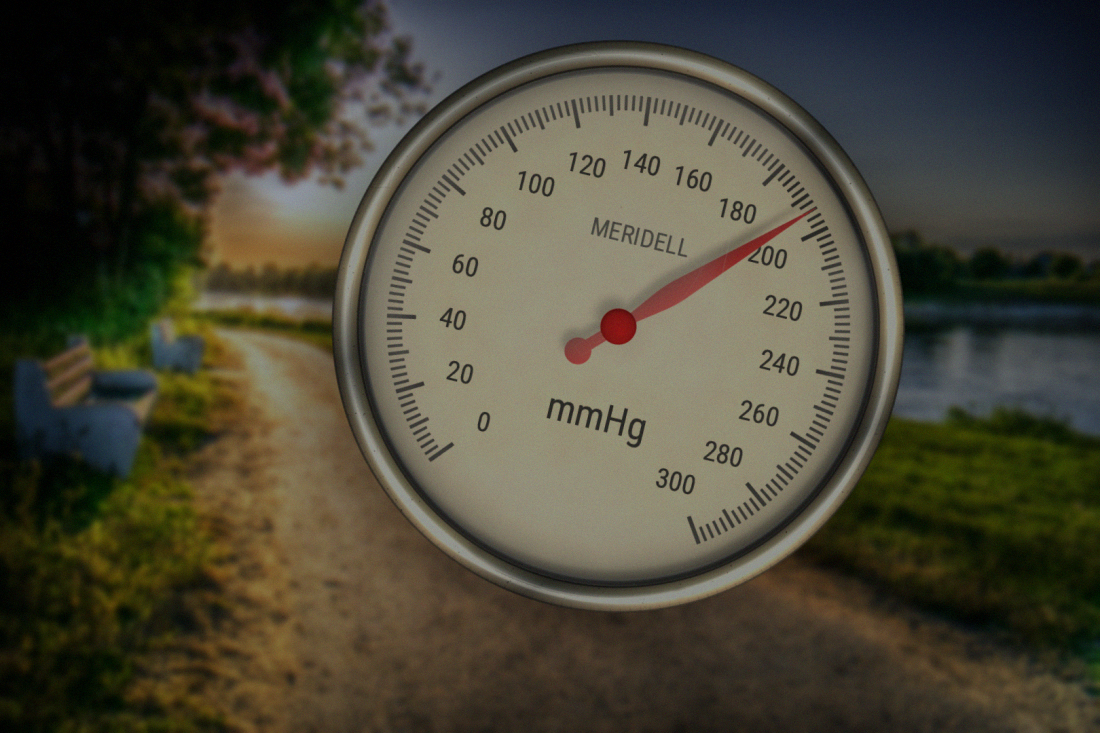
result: **194** mmHg
